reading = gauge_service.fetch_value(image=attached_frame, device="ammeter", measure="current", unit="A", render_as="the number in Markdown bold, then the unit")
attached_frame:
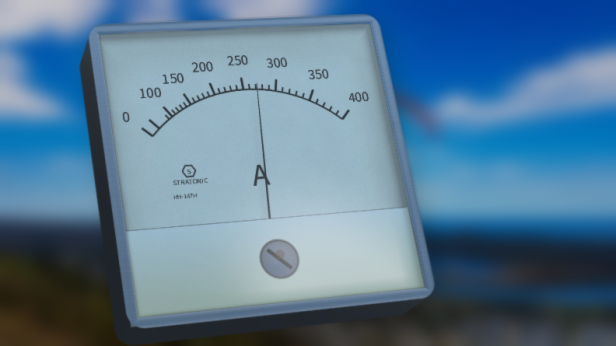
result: **270** A
